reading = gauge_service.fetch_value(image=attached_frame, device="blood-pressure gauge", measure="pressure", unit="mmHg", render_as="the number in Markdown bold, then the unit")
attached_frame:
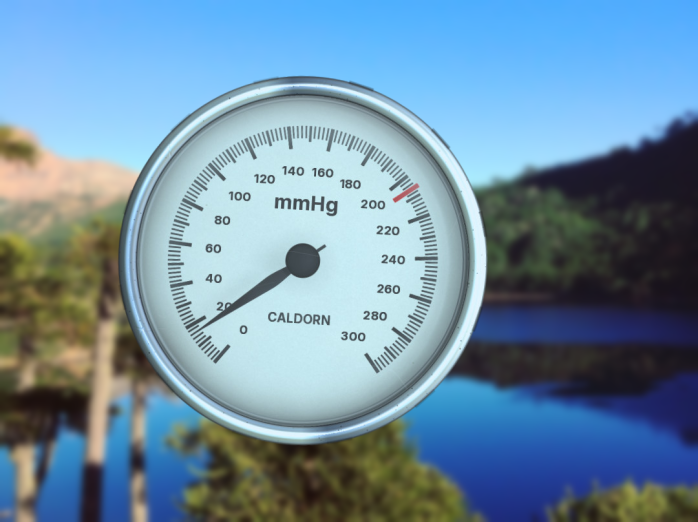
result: **16** mmHg
